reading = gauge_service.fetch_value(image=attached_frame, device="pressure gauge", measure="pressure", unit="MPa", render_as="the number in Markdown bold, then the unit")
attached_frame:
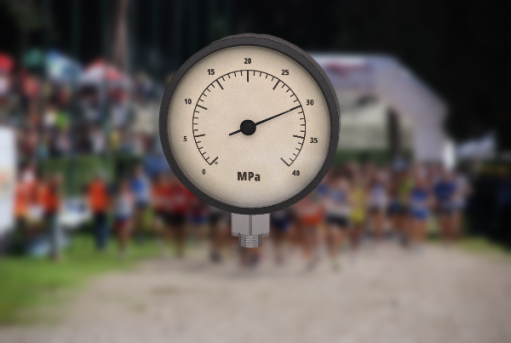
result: **30** MPa
